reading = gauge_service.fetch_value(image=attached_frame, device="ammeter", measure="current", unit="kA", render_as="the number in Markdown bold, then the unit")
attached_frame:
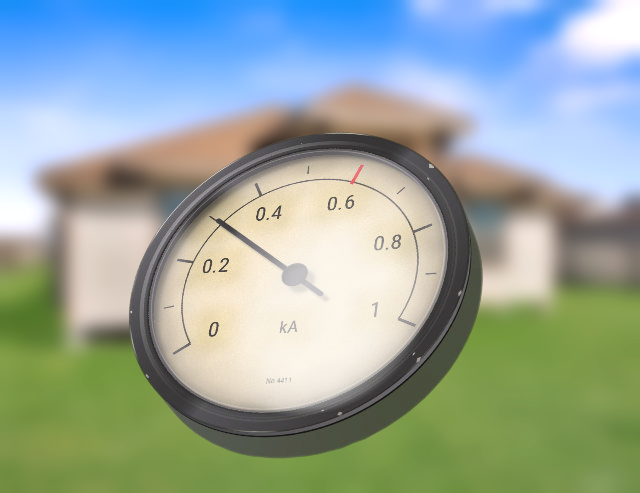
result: **0.3** kA
